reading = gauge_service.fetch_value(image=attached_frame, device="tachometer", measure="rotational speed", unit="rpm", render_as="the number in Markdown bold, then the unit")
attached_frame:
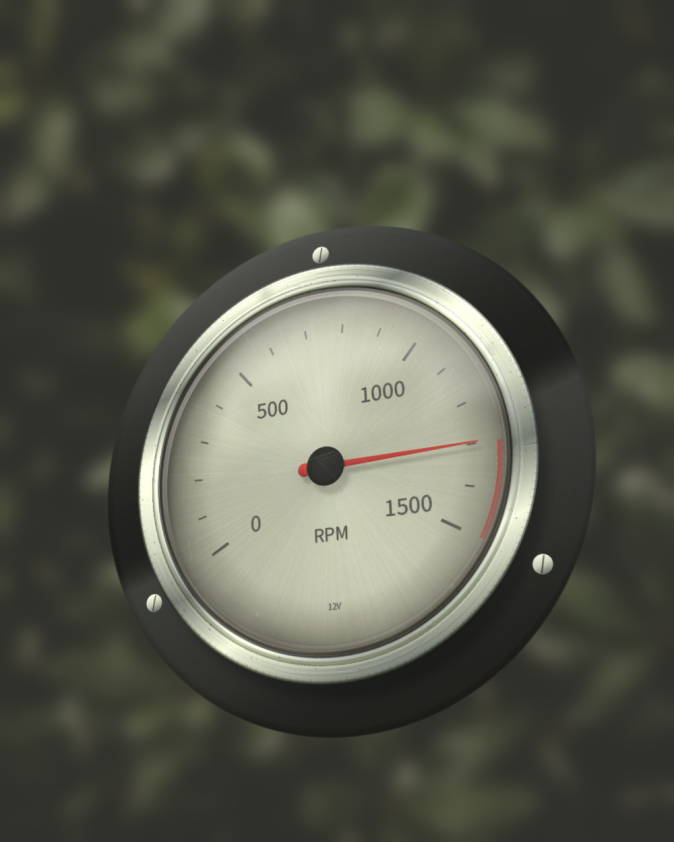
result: **1300** rpm
